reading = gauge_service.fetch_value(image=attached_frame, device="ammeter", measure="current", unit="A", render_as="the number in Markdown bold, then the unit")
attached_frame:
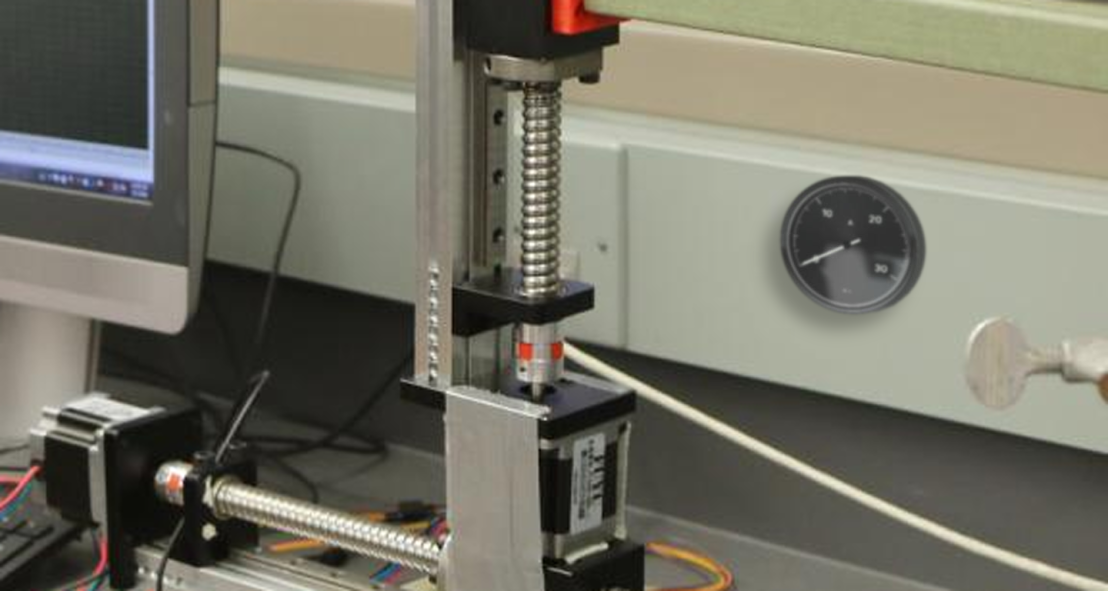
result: **0** A
